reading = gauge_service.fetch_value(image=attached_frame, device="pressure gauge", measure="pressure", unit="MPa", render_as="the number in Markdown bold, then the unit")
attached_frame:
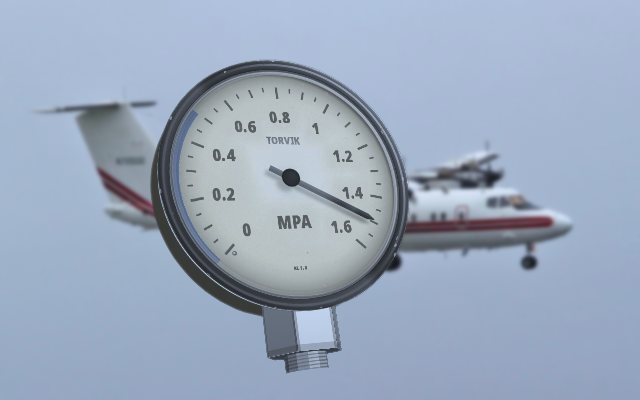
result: **1.5** MPa
